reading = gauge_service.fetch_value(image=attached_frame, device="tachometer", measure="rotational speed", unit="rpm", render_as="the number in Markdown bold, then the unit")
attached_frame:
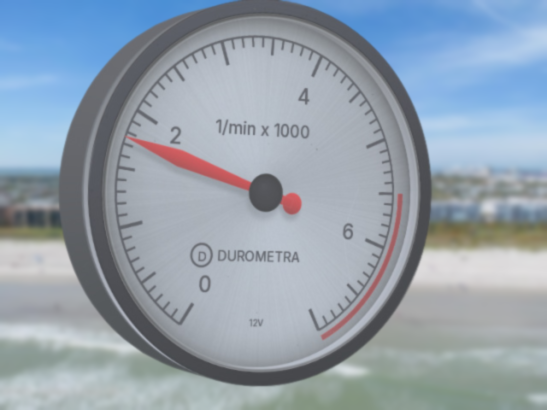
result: **1750** rpm
